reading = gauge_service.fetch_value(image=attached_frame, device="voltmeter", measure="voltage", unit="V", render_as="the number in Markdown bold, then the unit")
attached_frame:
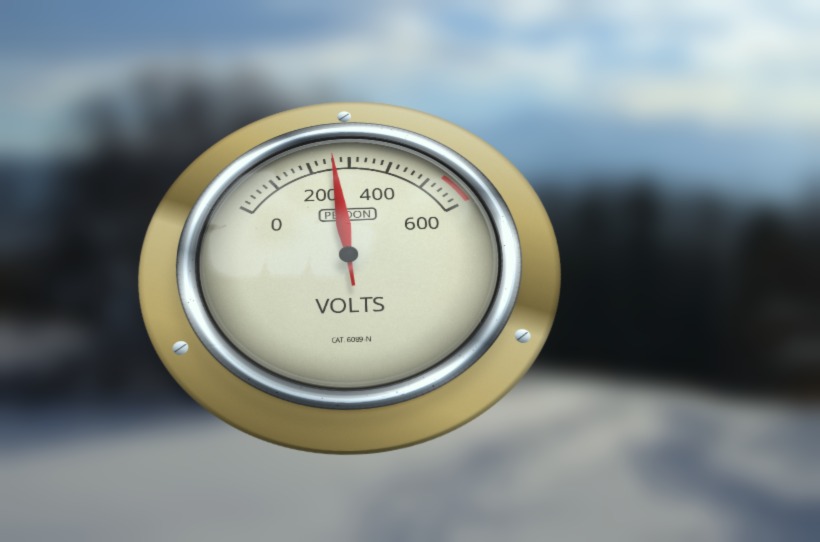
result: **260** V
